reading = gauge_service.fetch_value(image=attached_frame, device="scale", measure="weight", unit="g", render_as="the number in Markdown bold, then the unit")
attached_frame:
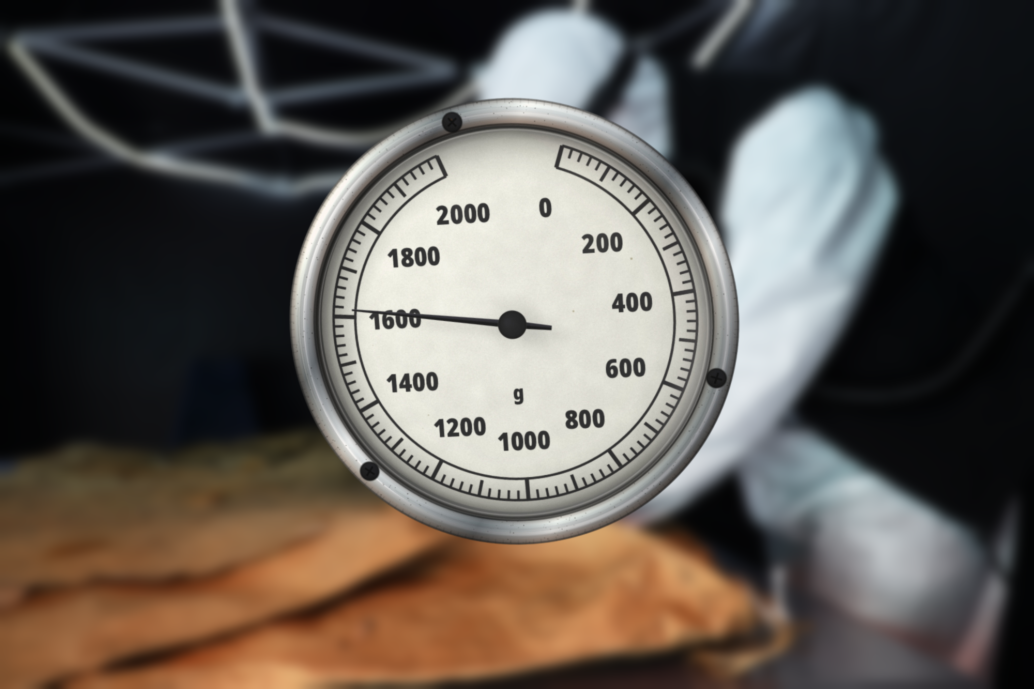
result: **1620** g
